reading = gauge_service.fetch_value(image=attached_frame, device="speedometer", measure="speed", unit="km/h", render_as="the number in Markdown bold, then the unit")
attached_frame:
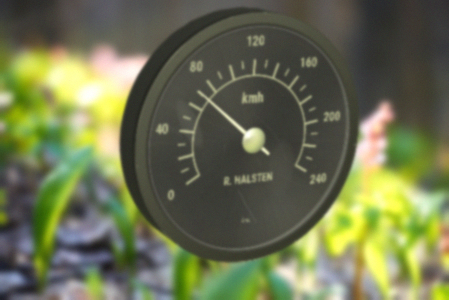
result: **70** km/h
